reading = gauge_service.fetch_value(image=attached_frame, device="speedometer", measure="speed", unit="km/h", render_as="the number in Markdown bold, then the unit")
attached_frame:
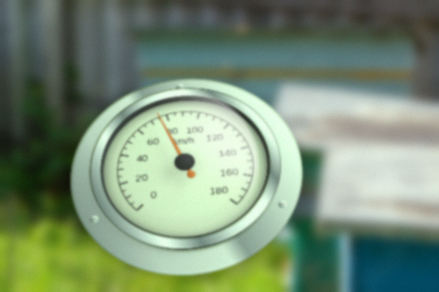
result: **75** km/h
